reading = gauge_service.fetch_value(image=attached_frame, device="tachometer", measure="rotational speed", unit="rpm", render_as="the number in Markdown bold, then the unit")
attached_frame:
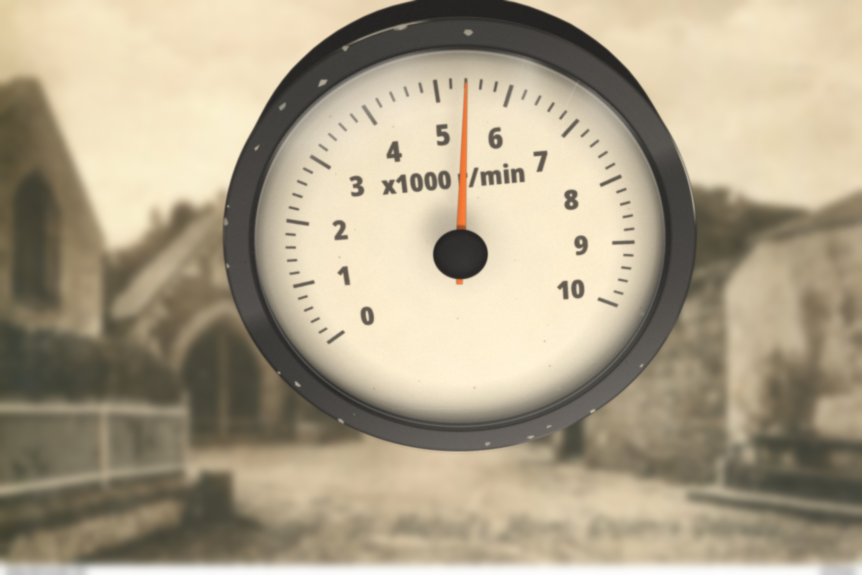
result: **5400** rpm
